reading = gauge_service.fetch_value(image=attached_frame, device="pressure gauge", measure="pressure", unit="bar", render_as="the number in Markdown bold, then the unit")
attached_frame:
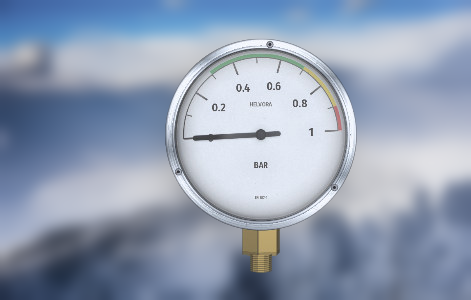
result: **0** bar
